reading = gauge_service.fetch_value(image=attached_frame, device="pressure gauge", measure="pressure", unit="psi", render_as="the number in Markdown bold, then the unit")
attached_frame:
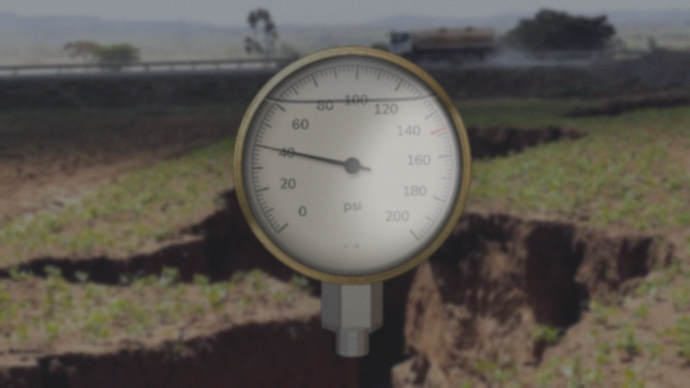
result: **40** psi
